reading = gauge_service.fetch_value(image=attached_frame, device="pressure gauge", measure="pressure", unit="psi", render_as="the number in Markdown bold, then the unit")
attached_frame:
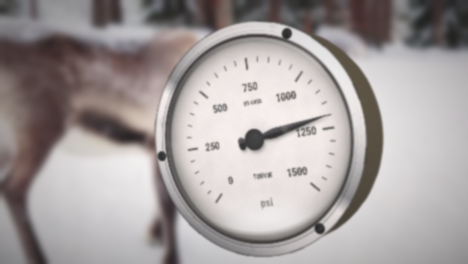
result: **1200** psi
